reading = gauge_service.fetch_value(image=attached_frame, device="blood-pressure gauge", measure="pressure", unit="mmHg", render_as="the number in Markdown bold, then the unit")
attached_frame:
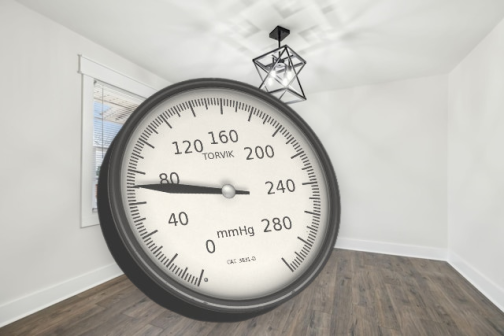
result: **70** mmHg
